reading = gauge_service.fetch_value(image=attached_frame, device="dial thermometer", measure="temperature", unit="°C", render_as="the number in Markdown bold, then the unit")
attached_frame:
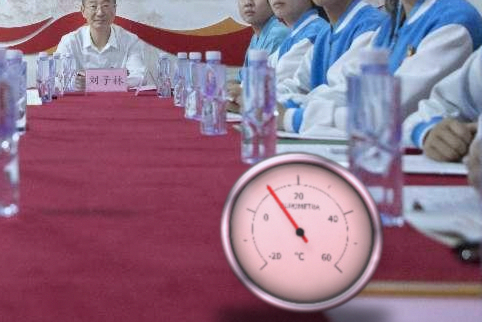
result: **10** °C
